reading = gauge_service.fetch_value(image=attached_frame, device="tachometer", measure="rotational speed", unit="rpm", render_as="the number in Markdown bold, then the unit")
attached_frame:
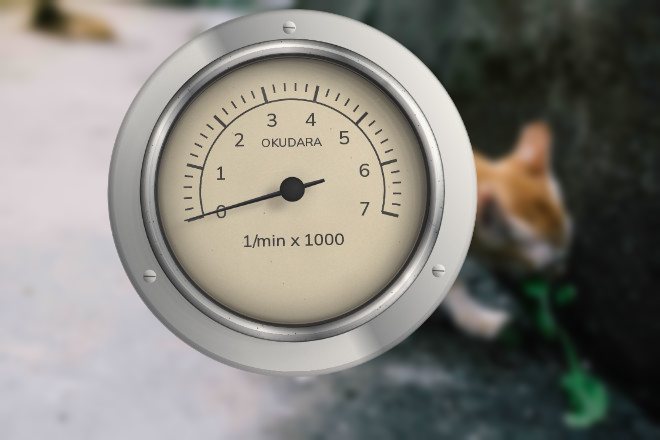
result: **0** rpm
